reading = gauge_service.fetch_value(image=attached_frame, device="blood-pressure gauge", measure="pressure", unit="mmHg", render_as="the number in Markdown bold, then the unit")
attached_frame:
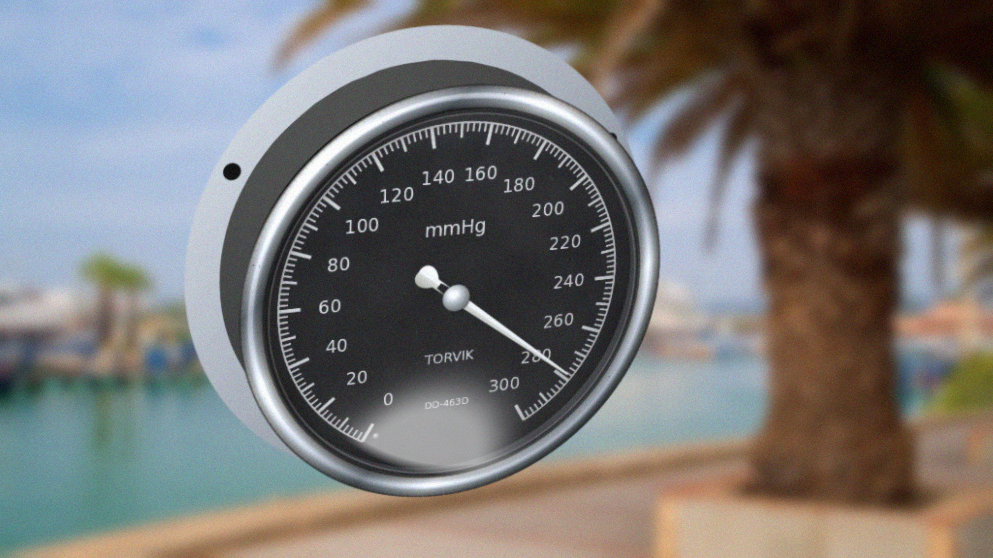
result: **278** mmHg
